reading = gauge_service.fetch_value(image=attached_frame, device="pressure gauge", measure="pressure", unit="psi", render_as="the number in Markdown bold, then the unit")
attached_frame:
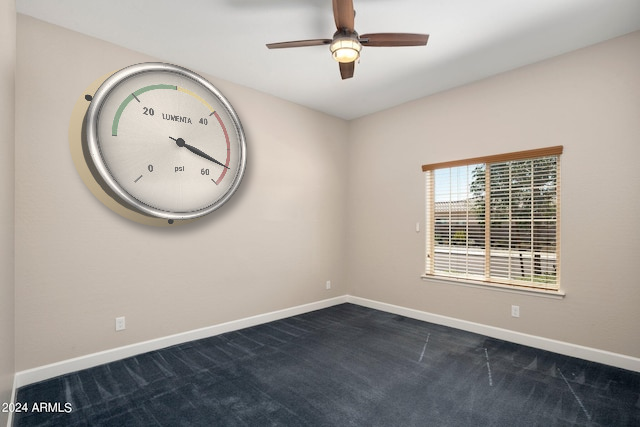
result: **55** psi
